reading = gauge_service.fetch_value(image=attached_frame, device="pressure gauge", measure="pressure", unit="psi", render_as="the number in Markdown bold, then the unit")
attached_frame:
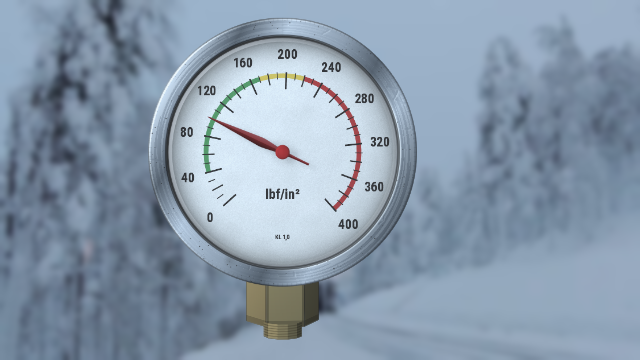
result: **100** psi
